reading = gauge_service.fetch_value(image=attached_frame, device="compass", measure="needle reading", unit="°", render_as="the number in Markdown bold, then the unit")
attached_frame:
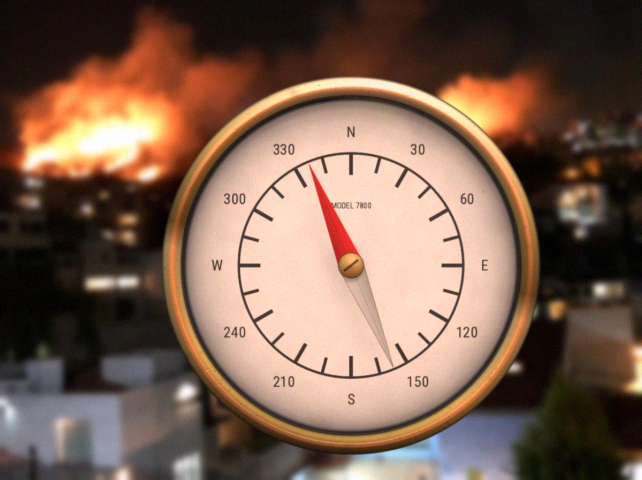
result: **337.5** °
